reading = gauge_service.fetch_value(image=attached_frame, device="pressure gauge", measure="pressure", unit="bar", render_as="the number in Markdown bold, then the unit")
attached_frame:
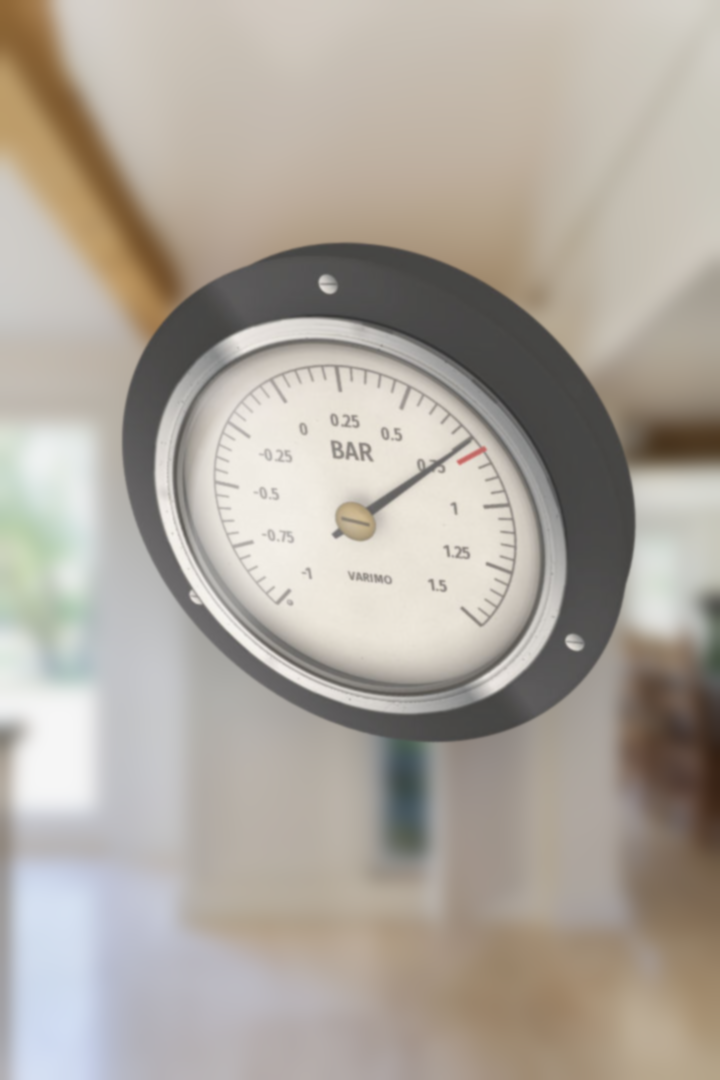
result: **0.75** bar
